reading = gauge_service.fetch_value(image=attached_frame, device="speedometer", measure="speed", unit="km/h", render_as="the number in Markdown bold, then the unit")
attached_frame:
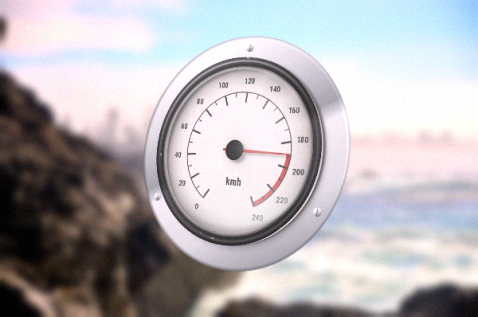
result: **190** km/h
